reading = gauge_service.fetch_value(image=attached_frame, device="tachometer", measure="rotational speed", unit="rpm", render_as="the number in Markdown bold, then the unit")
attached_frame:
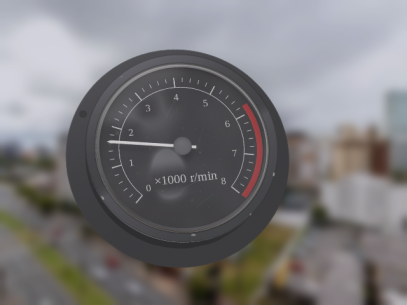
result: **1600** rpm
